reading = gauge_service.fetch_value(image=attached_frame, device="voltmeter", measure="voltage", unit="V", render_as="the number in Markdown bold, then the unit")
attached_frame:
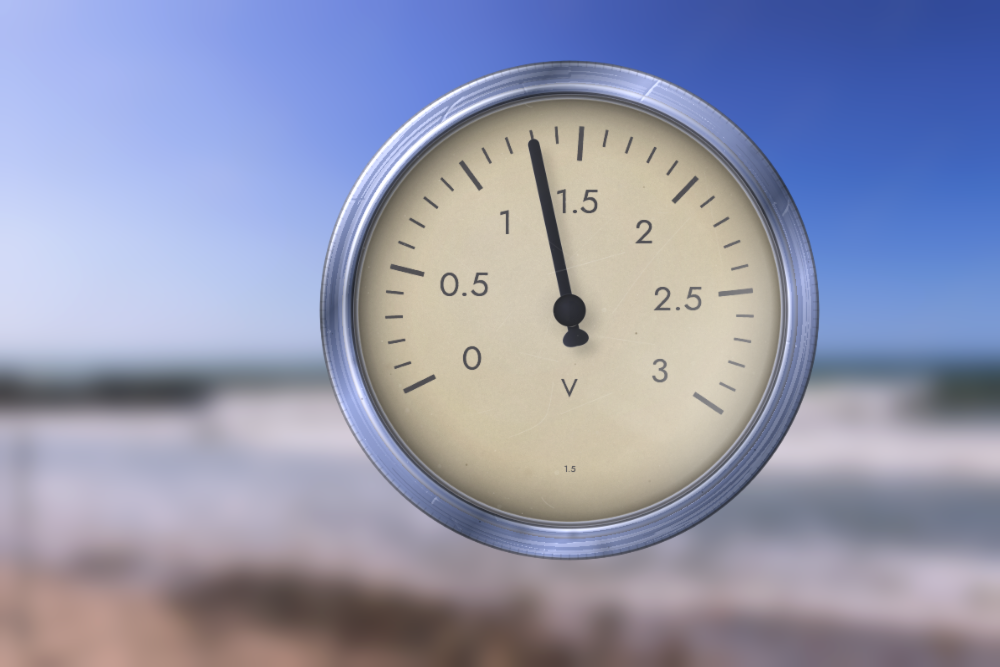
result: **1.3** V
